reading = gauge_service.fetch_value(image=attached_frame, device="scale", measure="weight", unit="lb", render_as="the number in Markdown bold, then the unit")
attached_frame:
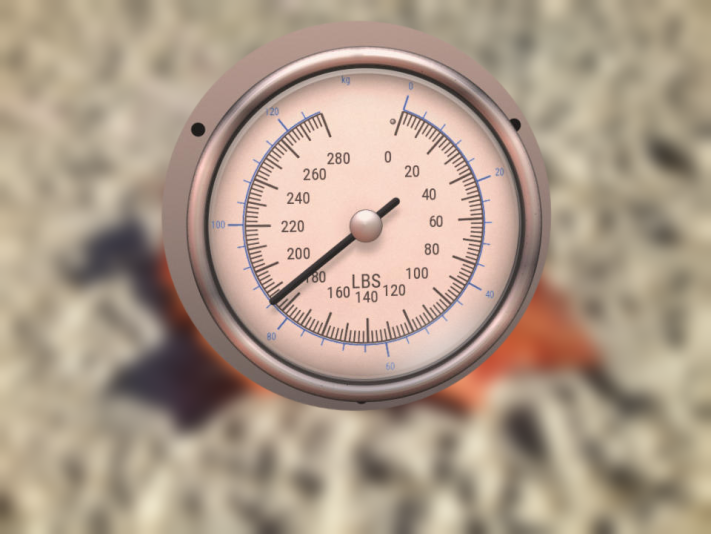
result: **186** lb
